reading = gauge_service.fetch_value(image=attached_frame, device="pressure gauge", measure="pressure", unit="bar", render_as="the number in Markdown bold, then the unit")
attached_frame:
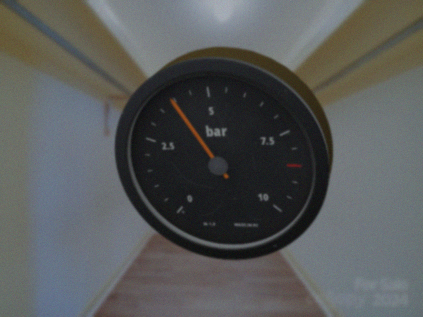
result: **4** bar
